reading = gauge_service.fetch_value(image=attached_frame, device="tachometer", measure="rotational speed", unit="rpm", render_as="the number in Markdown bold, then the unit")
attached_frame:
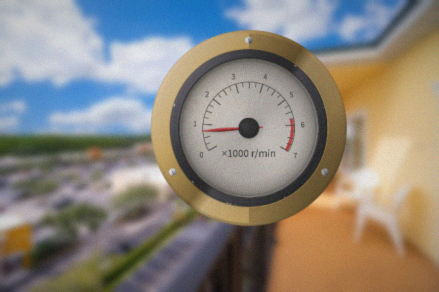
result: **750** rpm
